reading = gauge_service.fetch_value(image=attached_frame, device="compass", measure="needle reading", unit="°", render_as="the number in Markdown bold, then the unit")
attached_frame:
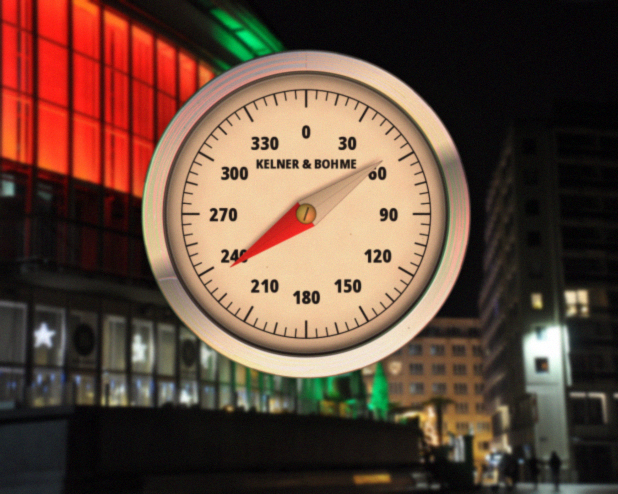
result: **235** °
